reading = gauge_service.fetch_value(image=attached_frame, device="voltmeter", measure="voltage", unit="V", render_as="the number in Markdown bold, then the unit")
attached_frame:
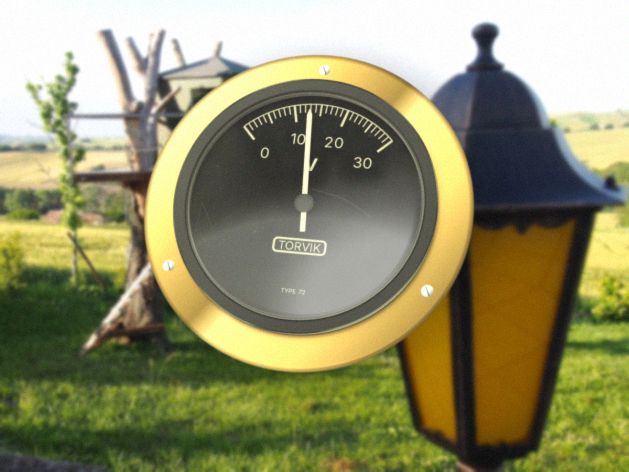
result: **13** V
